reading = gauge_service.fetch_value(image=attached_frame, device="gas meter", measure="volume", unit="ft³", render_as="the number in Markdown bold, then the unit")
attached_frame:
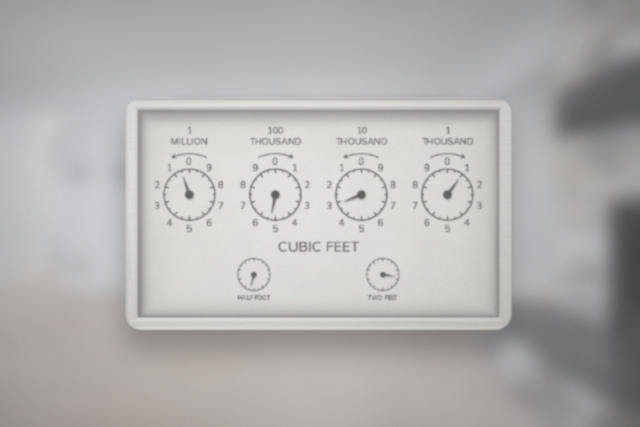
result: **53100** ft³
